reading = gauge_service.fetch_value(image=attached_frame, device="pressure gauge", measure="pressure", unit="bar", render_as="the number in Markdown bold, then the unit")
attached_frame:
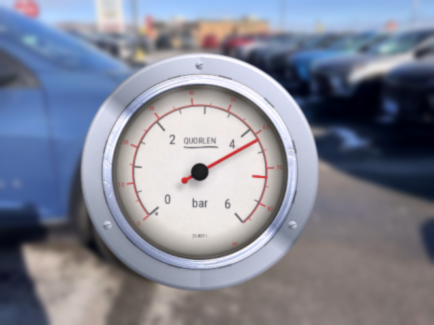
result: **4.25** bar
